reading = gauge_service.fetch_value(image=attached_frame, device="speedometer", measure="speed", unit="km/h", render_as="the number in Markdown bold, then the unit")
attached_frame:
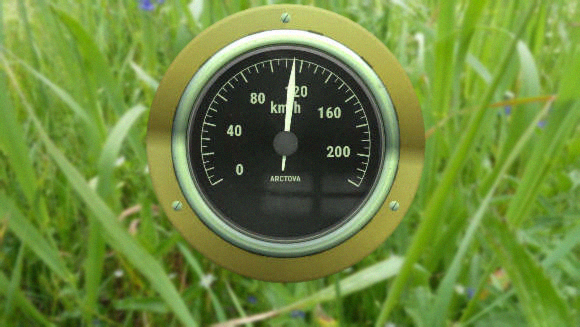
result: **115** km/h
